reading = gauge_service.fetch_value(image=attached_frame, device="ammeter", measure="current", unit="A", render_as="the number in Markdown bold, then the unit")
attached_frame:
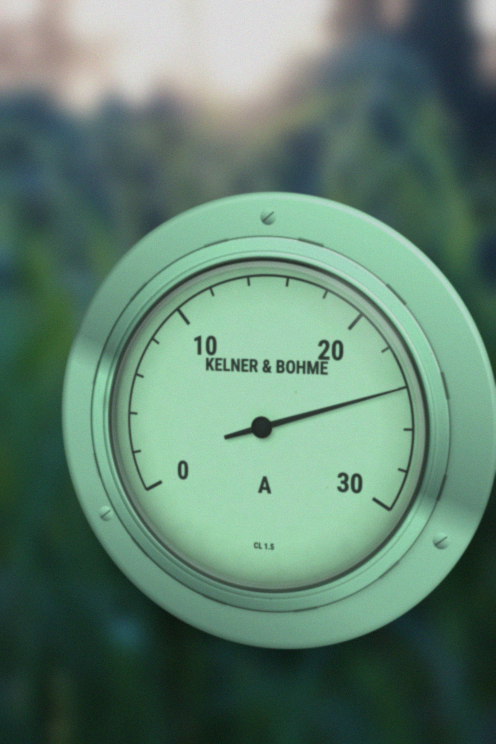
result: **24** A
